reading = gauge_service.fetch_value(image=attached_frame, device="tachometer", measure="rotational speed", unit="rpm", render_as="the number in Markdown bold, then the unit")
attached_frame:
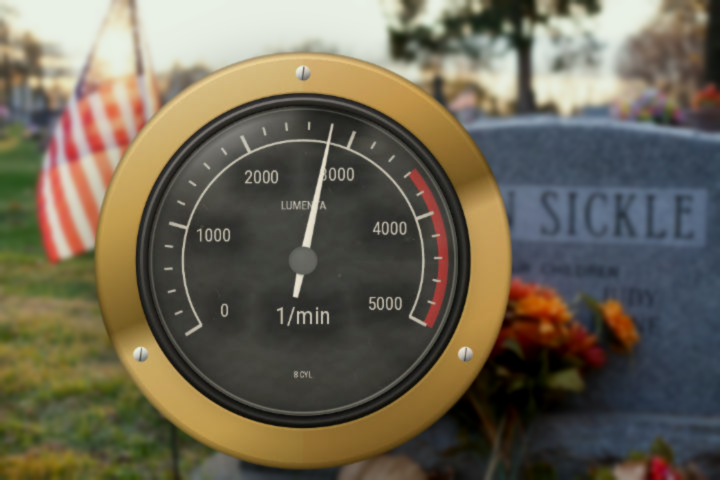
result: **2800** rpm
